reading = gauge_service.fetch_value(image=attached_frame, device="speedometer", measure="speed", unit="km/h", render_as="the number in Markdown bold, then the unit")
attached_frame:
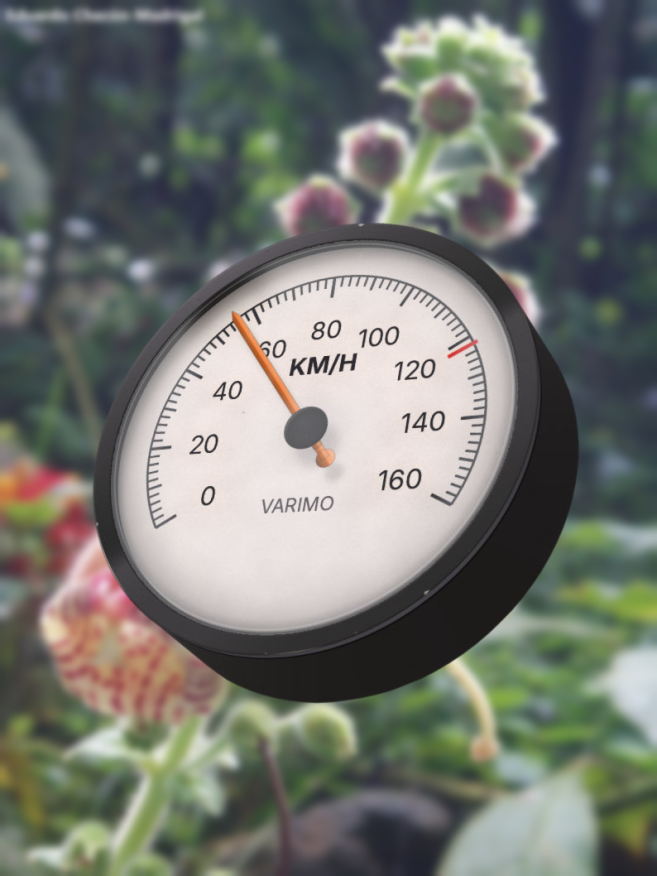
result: **56** km/h
